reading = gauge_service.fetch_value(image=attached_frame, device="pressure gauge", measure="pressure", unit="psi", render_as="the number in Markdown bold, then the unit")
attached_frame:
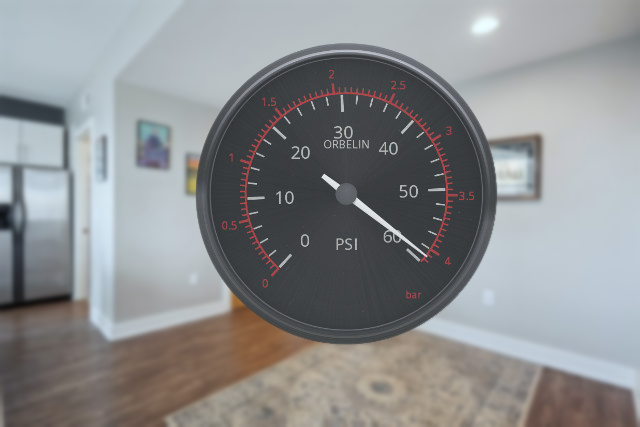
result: **59** psi
